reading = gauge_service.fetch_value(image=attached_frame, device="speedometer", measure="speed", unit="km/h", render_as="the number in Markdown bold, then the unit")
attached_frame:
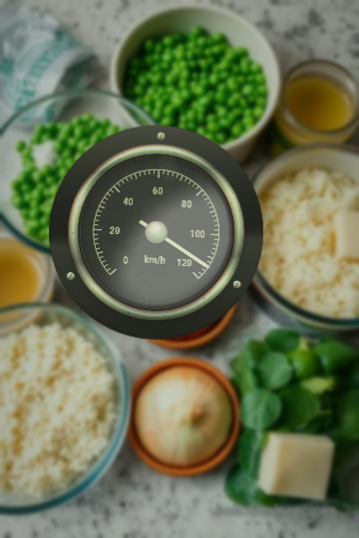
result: **114** km/h
